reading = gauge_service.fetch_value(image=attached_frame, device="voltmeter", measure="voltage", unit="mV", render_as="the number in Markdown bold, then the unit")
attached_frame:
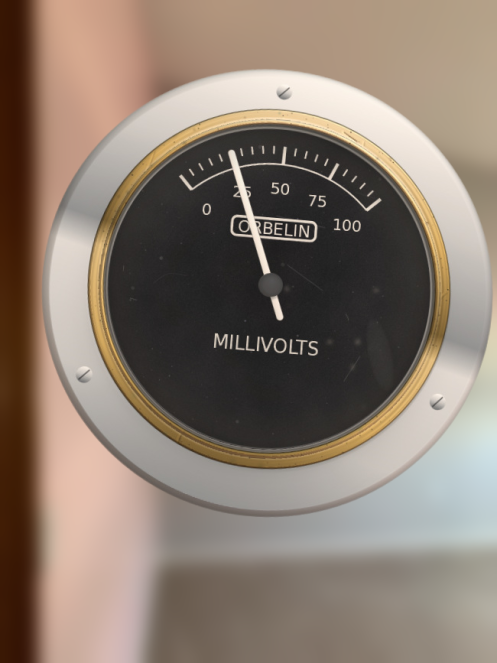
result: **25** mV
